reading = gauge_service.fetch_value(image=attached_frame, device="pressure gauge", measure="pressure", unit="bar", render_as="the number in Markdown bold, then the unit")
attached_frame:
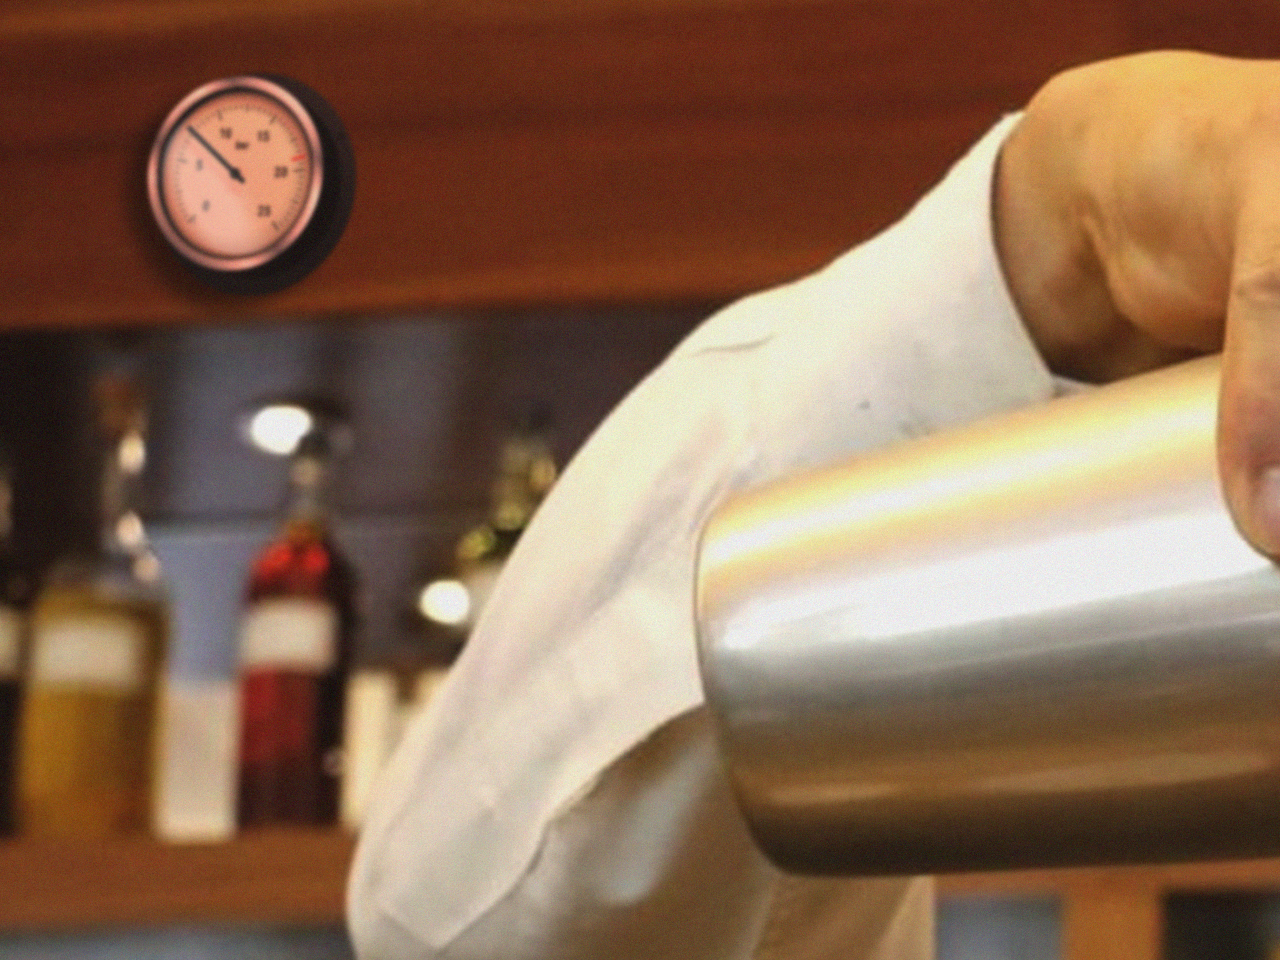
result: **7.5** bar
